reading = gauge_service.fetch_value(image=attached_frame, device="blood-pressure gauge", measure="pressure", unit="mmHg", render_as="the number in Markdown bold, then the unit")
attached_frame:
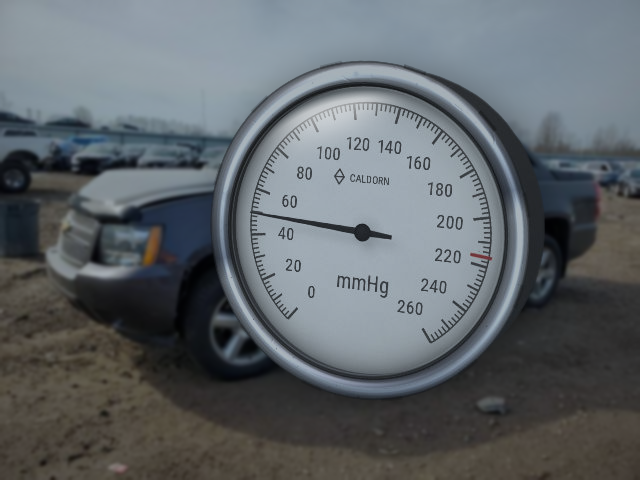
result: **50** mmHg
